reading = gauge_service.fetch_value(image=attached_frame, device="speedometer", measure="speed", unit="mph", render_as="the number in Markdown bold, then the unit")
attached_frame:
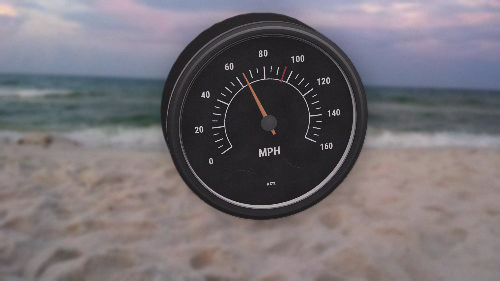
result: **65** mph
